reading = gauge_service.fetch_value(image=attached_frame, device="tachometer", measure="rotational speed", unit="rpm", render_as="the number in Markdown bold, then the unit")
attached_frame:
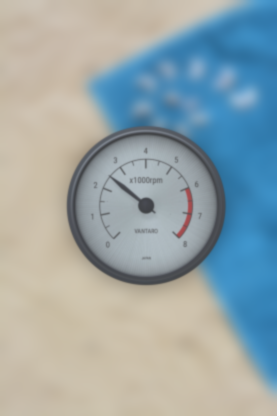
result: **2500** rpm
